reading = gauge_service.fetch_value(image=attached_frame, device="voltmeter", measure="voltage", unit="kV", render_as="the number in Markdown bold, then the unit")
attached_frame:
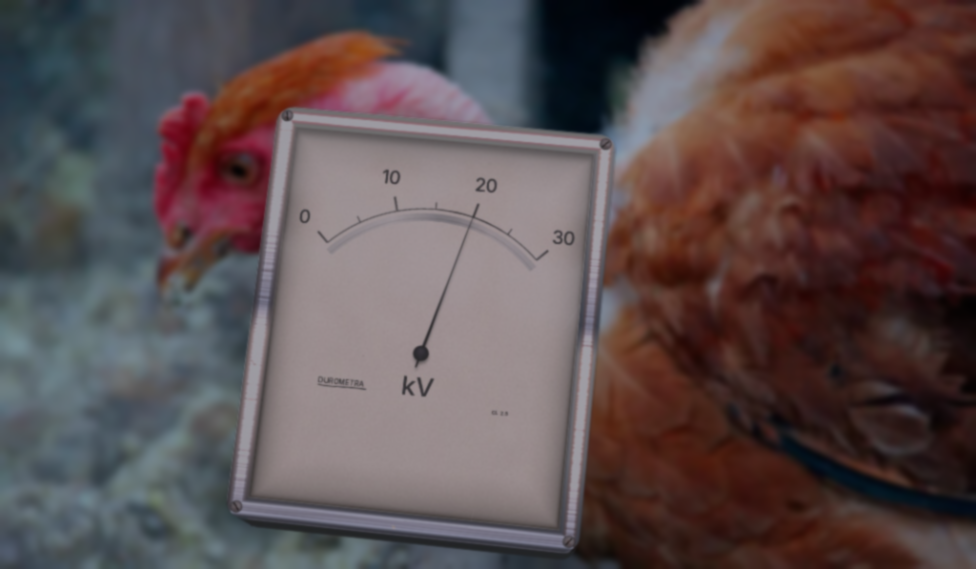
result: **20** kV
